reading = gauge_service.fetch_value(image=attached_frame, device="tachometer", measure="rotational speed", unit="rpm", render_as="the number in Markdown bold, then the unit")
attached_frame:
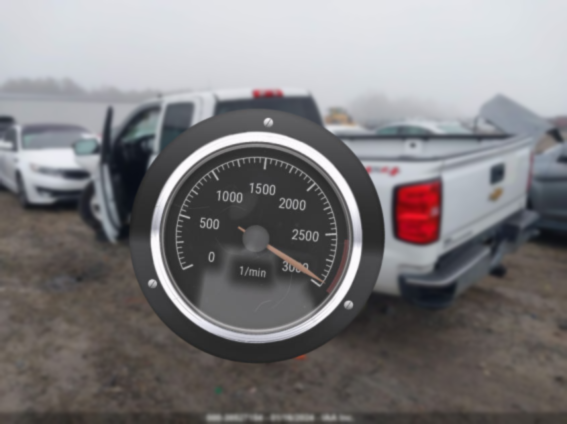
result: **2950** rpm
